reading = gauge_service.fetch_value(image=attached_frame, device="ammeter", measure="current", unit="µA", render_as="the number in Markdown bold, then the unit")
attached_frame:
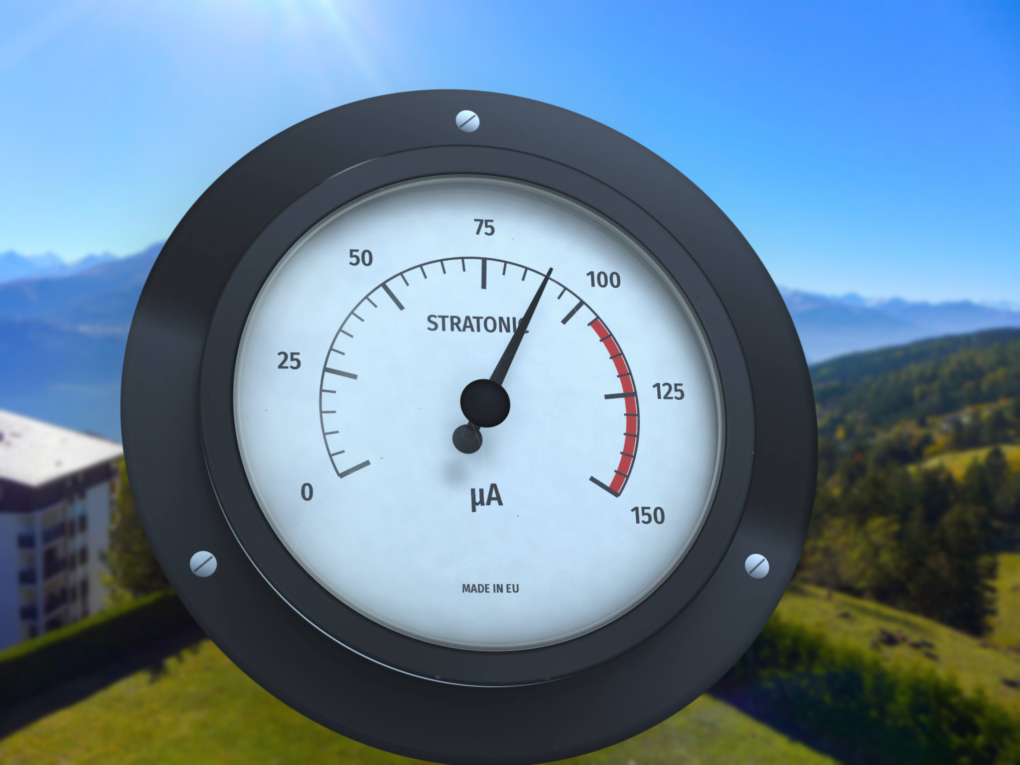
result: **90** µA
